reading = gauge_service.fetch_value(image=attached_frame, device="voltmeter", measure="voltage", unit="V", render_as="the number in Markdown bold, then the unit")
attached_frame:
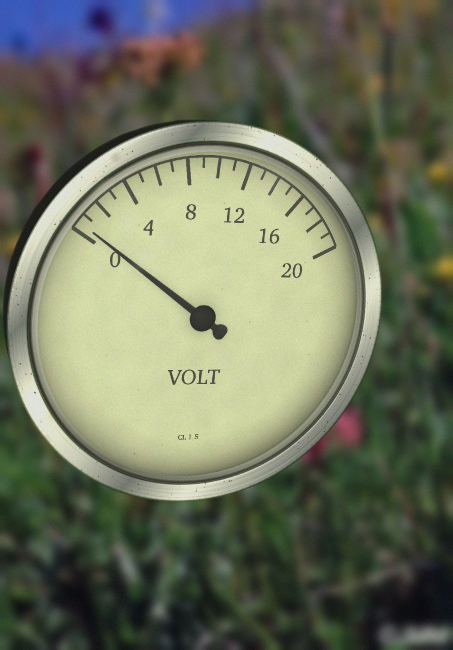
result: **0.5** V
